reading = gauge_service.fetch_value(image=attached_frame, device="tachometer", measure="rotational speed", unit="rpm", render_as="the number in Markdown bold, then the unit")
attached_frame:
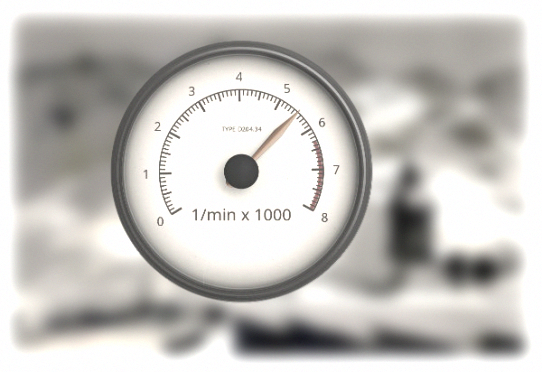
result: **5500** rpm
